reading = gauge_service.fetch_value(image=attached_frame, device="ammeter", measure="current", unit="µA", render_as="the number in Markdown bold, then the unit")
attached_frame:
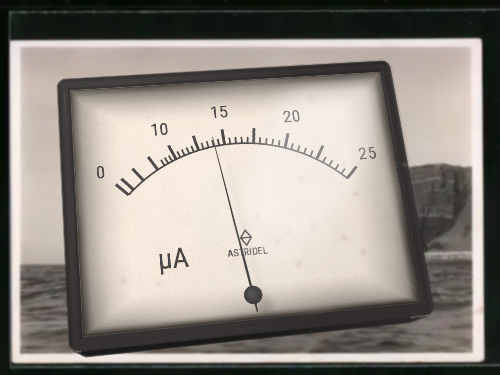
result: **14** µA
